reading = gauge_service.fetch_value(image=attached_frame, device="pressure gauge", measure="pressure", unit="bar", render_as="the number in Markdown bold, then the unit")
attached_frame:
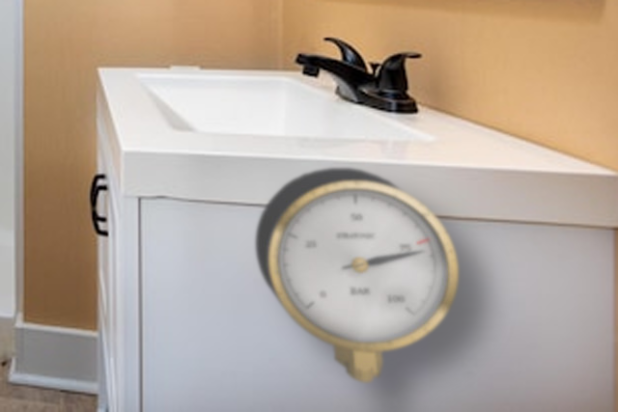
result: **77.5** bar
